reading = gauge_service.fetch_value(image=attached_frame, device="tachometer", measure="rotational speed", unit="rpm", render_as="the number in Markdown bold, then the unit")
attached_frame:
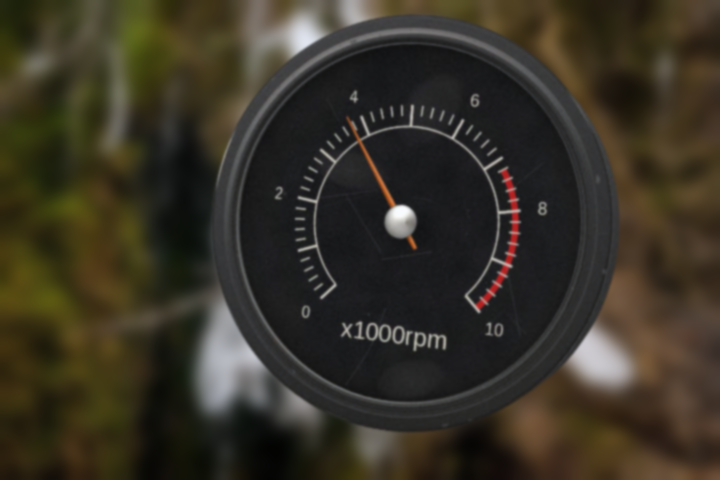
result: **3800** rpm
